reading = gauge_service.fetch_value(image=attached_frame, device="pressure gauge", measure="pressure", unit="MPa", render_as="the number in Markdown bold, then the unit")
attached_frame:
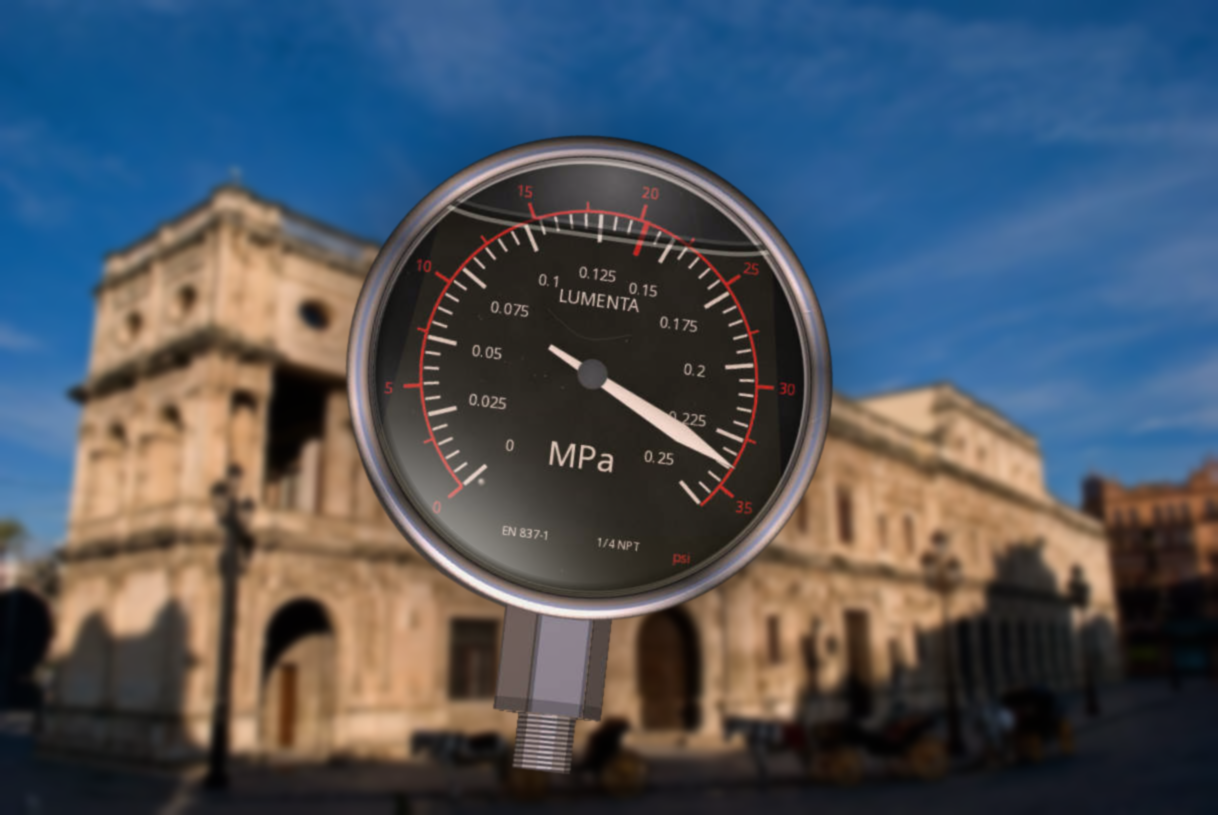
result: **0.235** MPa
